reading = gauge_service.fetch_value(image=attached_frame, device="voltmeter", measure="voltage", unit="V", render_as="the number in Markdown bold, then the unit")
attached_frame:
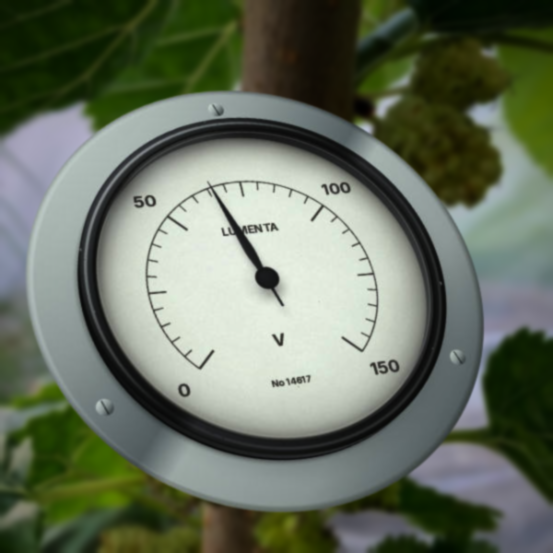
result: **65** V
